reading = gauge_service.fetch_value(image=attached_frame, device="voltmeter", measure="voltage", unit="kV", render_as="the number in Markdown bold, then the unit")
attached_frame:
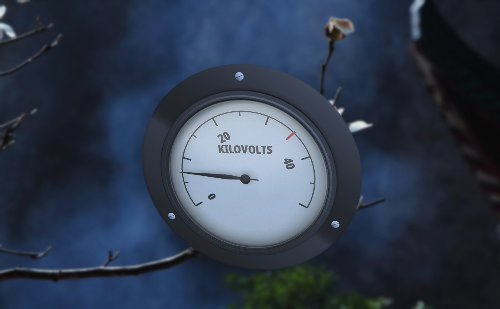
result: **7.5** kV
